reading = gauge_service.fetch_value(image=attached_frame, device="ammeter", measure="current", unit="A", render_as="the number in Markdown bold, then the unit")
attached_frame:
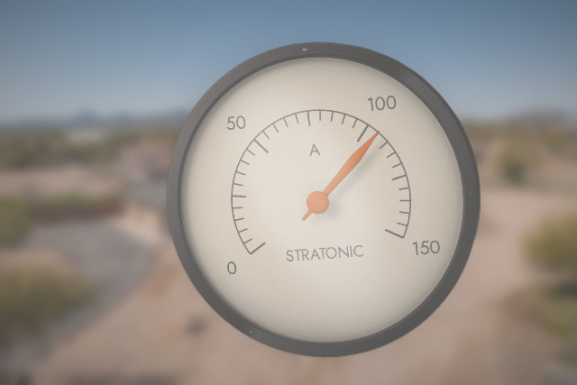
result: **105** A
